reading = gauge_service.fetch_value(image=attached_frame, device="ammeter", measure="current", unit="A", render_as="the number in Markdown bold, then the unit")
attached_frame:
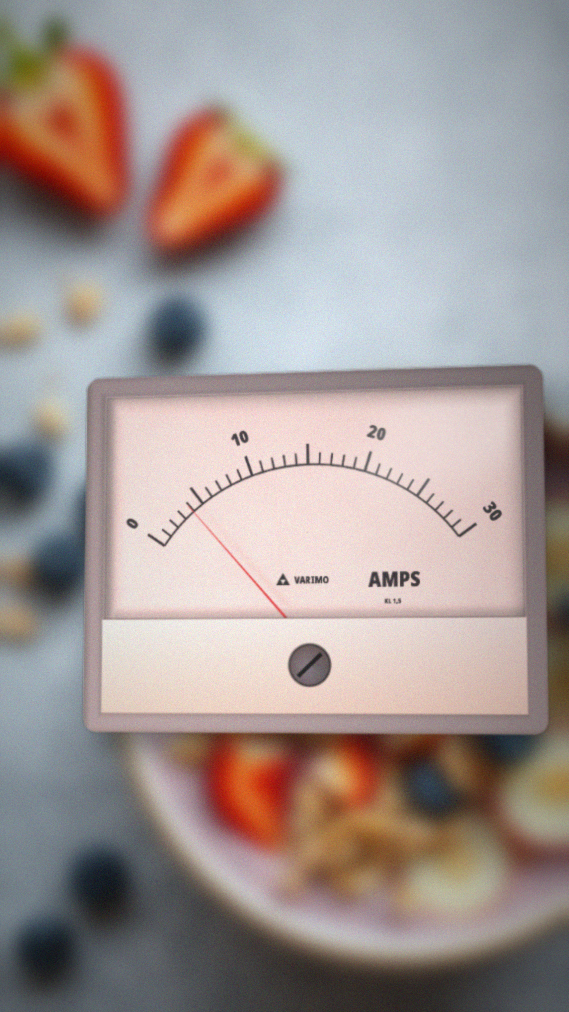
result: **4** A
